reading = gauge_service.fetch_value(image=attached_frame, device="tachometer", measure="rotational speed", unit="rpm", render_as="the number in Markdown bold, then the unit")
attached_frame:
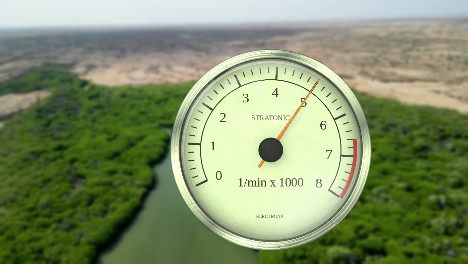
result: **5000** rpm
